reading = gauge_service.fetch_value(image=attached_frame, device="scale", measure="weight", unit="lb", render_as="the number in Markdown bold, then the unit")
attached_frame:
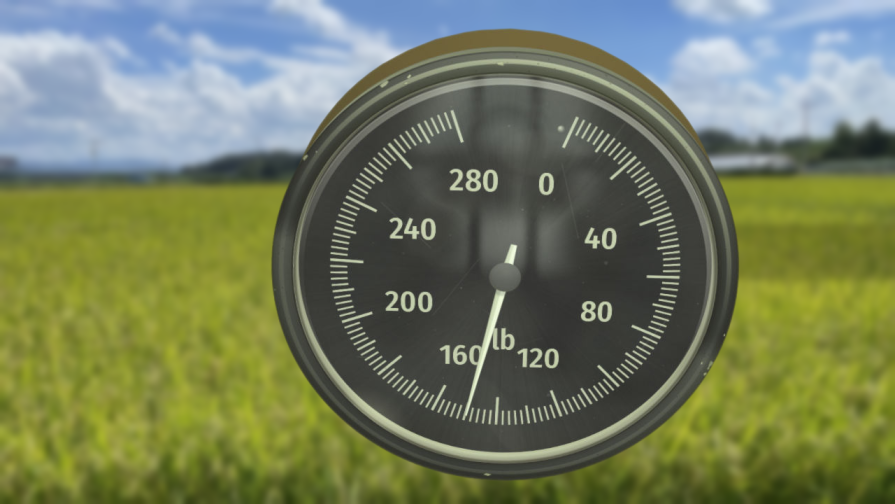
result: **150** lb
